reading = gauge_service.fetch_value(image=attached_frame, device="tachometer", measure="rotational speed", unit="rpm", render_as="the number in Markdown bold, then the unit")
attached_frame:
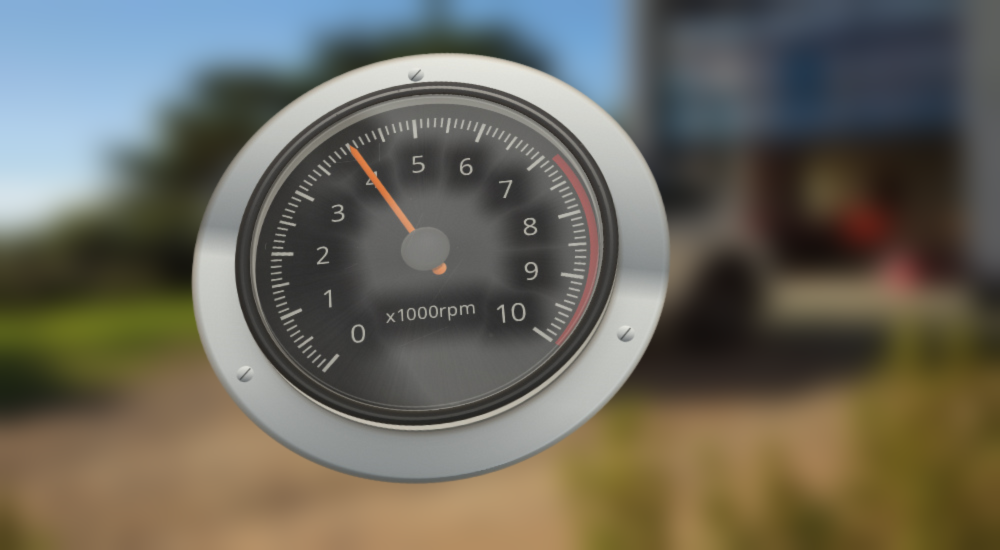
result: **4000** rpm
